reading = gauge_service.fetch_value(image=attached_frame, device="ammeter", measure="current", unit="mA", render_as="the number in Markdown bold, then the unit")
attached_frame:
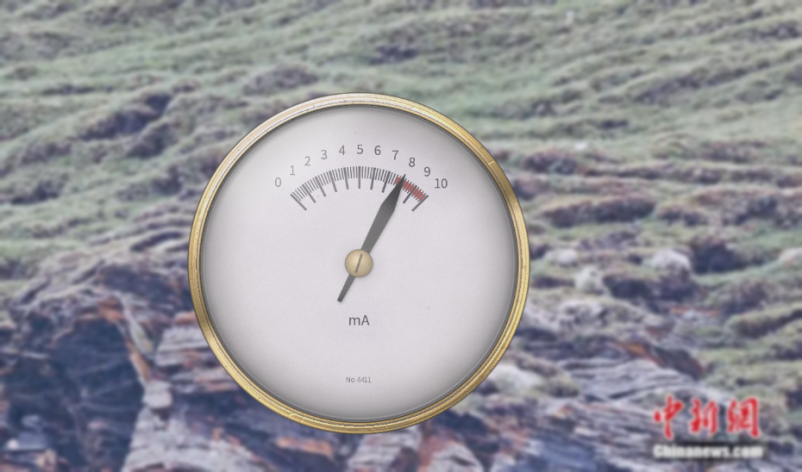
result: **8** mA
